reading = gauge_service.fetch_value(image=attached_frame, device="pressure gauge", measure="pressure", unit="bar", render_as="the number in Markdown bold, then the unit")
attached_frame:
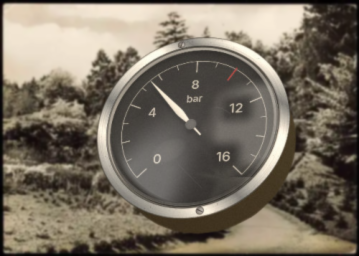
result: **5.5** bar
